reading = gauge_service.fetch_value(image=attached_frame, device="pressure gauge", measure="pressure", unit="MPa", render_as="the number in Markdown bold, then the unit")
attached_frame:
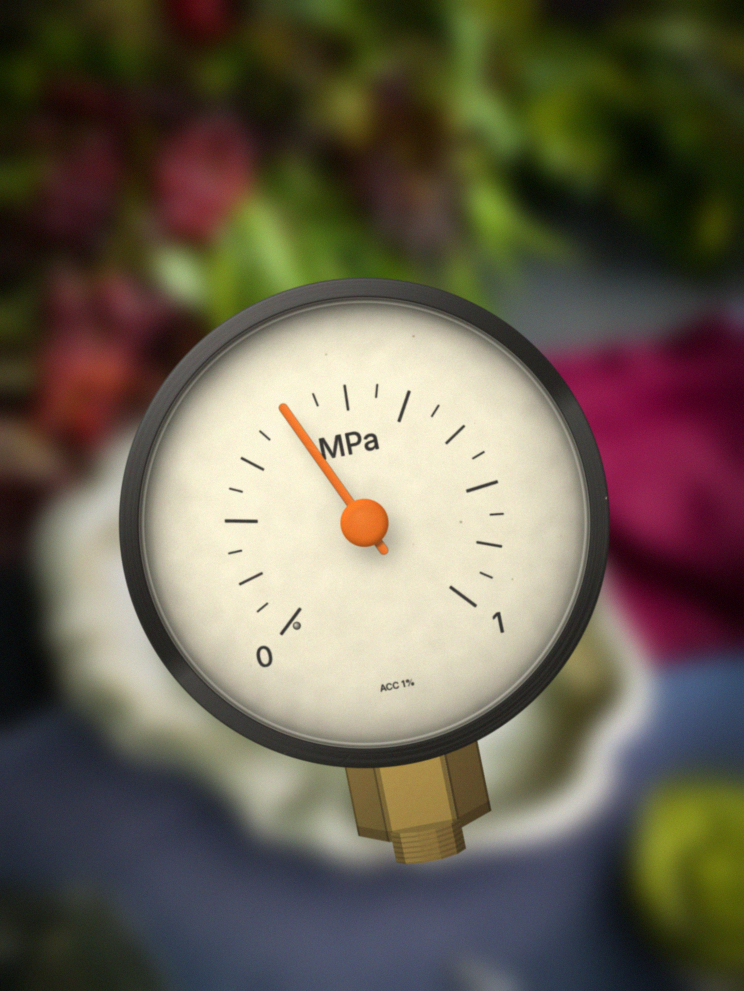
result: **0.4** MPa
